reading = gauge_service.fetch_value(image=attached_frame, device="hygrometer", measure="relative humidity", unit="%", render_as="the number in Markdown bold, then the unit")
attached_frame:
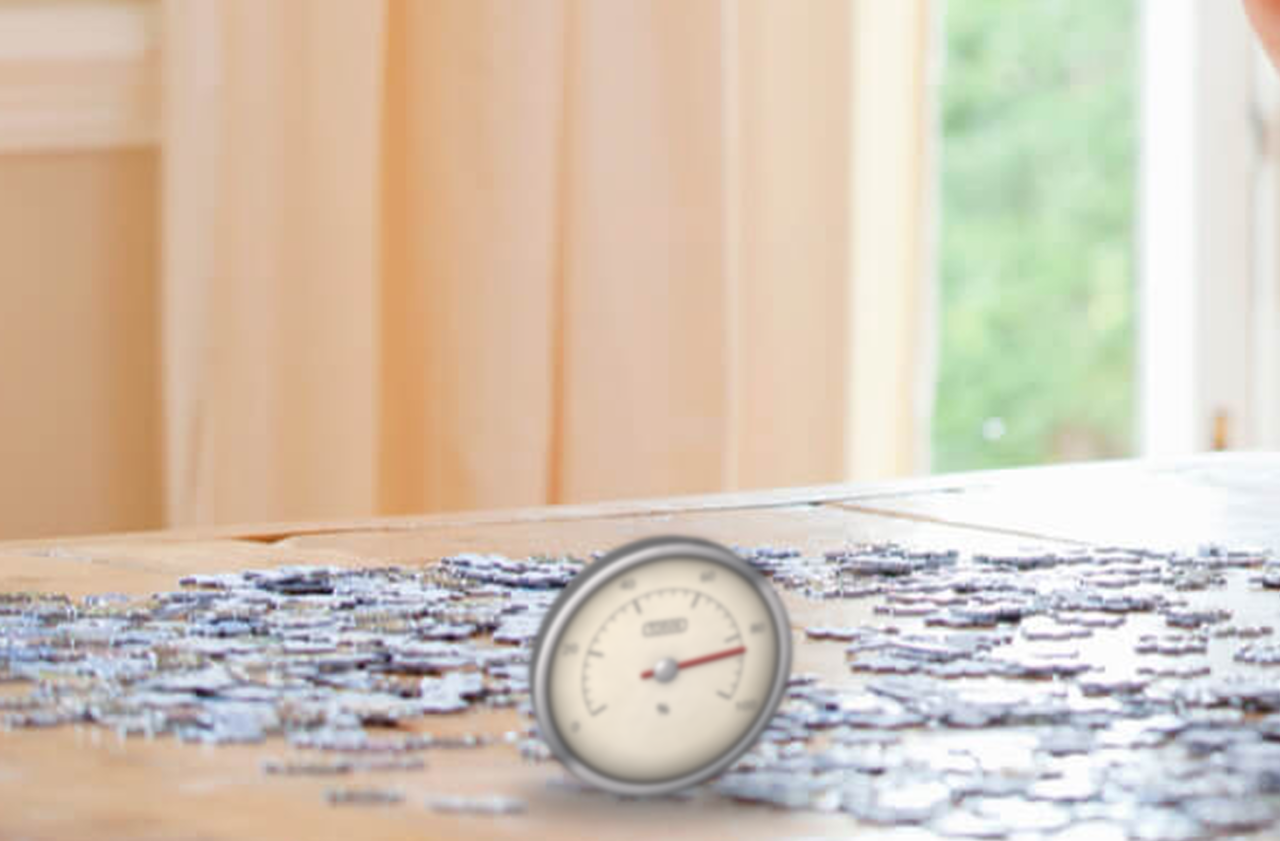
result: **84** %
